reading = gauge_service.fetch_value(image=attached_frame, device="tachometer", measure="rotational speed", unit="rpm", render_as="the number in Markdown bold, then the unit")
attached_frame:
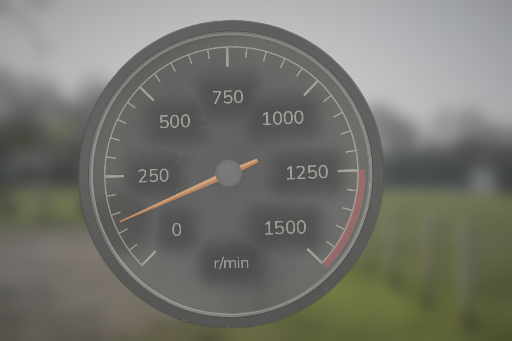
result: **125** rpm
